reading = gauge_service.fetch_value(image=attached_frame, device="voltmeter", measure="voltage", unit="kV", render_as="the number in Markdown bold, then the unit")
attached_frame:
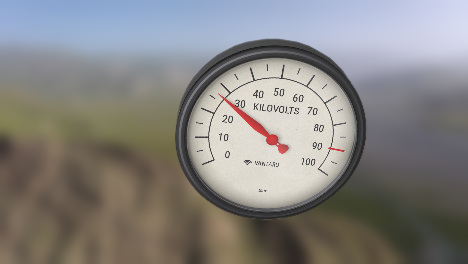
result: **27.5** kV
